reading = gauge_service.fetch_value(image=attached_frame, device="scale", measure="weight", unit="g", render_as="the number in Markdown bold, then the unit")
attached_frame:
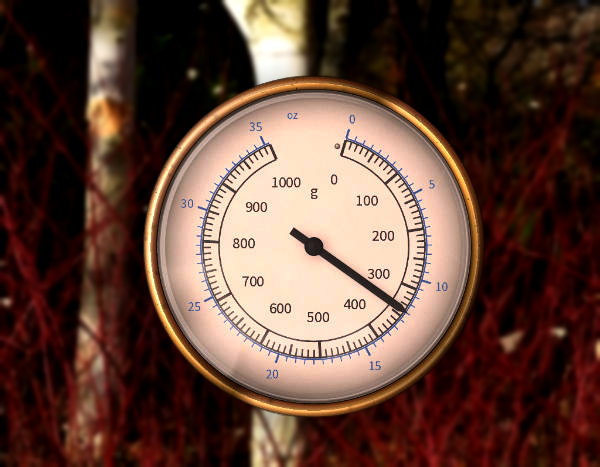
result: **340** g
